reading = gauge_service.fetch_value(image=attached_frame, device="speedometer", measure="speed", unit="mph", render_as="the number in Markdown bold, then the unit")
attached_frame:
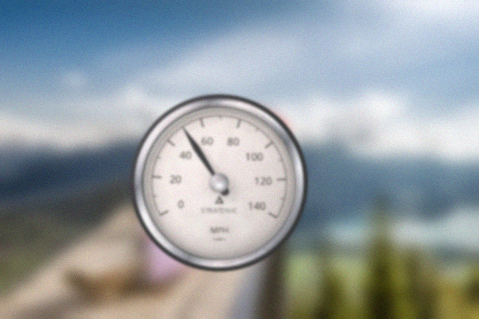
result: **50** mph
